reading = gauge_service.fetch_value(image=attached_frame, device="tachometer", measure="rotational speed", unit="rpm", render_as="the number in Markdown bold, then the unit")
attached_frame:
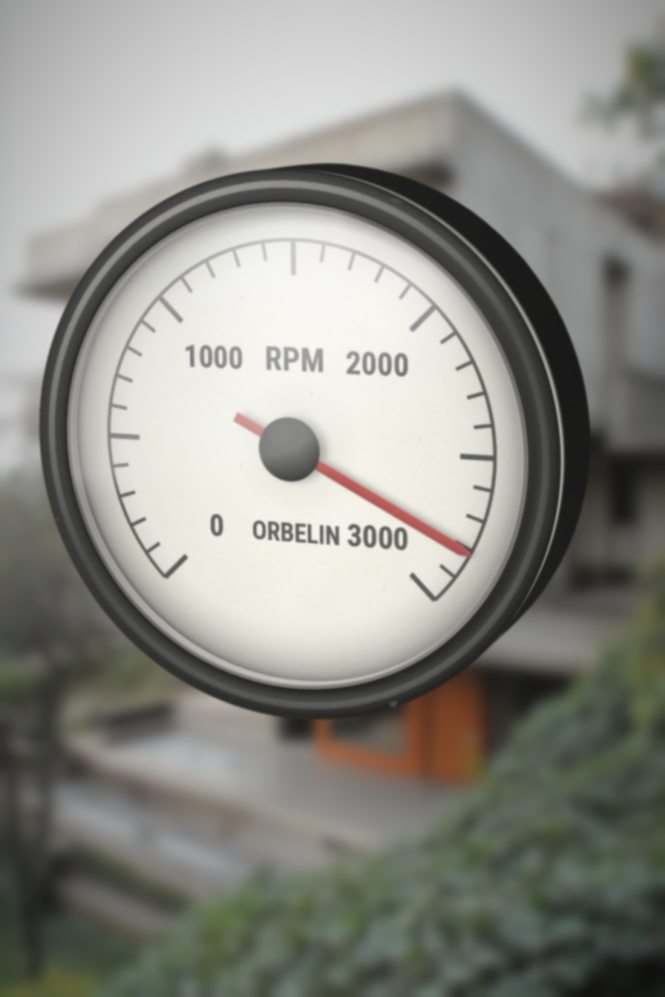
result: **2800** rpm
